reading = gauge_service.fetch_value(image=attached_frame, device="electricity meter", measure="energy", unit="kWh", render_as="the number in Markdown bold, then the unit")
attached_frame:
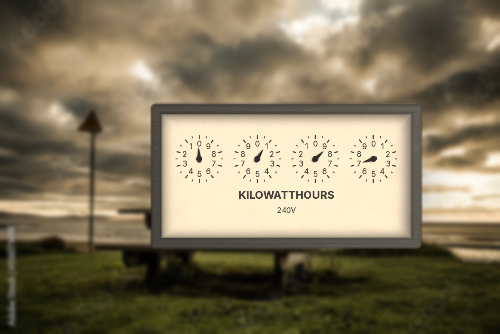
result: **87** kWh
